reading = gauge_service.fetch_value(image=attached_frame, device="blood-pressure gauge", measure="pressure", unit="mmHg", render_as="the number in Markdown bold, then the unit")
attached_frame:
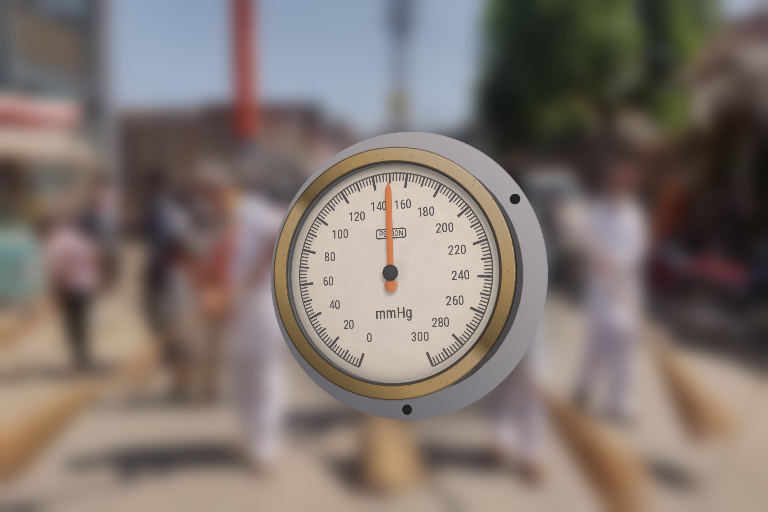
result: **150** mmHg
